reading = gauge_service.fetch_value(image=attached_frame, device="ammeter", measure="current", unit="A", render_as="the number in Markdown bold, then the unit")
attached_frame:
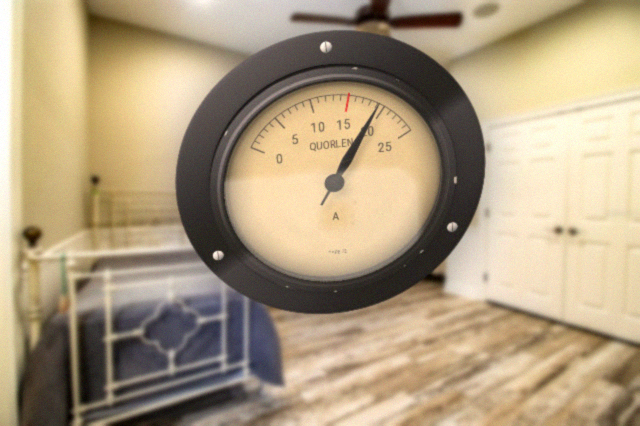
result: **19** A
